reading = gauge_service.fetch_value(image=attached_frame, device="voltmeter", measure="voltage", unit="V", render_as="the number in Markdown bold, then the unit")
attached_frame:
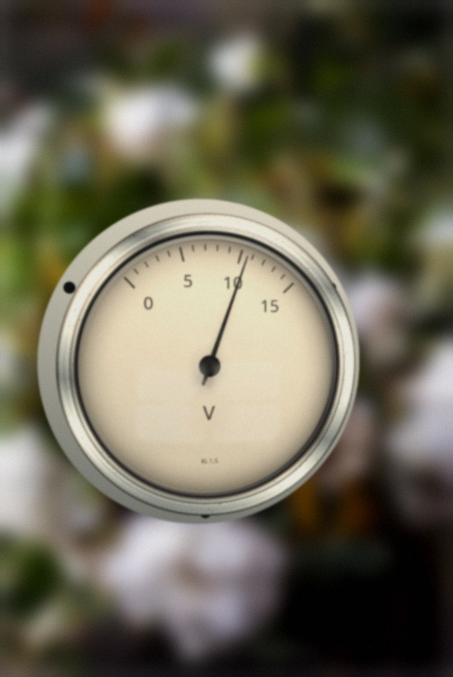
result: **10.5** V
